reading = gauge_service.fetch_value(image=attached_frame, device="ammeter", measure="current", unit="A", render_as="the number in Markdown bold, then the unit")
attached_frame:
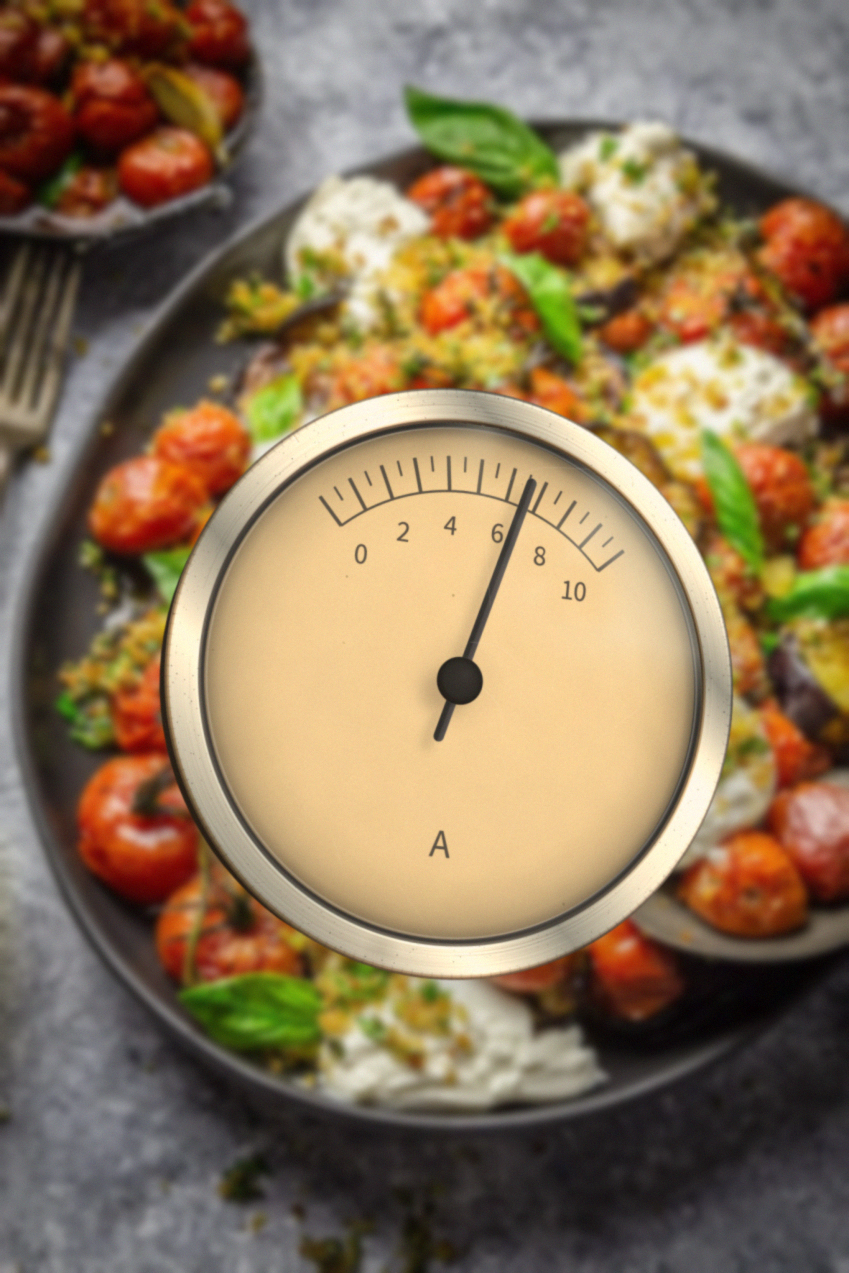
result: **6.5** A
